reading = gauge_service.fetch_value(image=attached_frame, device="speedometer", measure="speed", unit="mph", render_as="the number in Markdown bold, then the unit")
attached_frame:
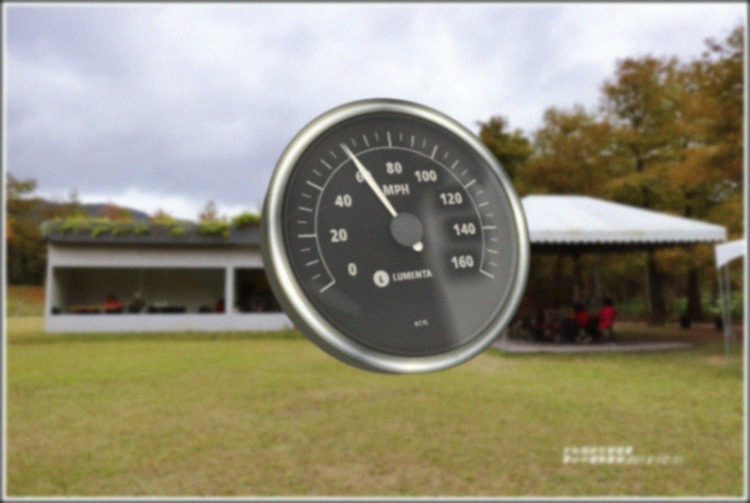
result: **60** mph
